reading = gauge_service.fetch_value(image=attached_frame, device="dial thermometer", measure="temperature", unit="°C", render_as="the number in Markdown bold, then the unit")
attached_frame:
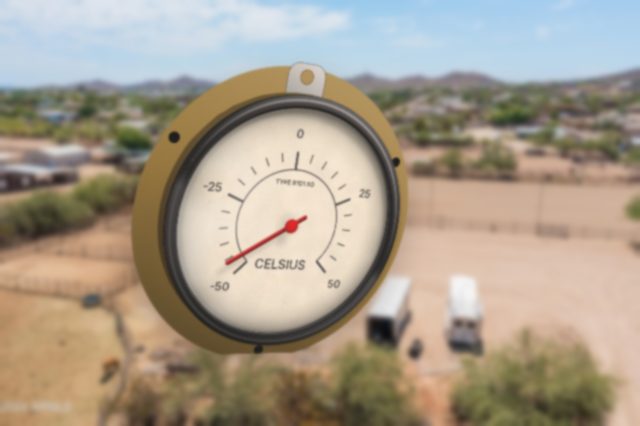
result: **-45** °C
